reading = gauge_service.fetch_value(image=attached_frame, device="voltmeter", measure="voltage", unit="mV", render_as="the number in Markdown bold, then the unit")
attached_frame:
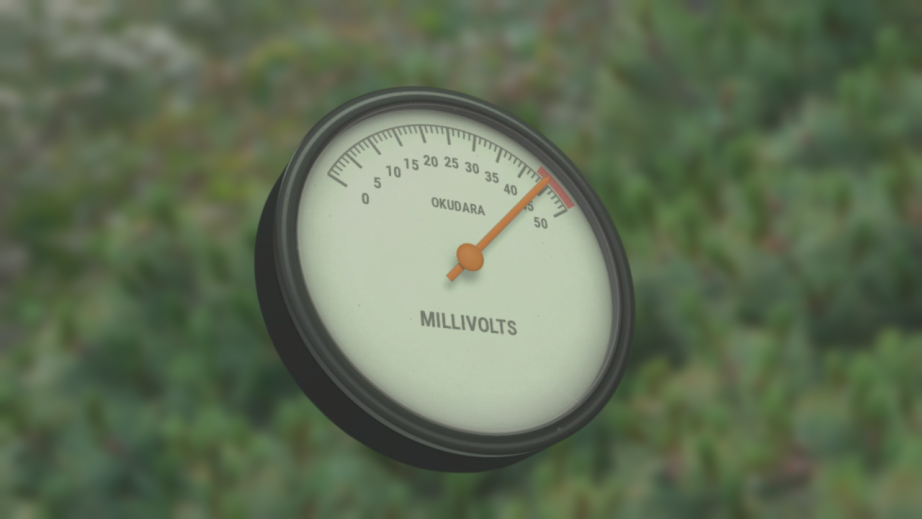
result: **44** mV
